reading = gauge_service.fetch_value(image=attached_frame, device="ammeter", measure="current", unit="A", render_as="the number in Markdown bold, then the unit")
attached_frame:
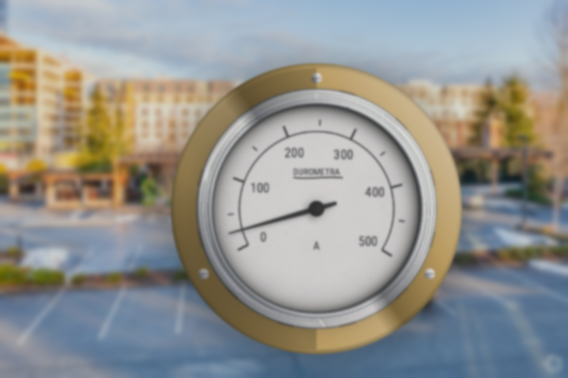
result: **25** A
